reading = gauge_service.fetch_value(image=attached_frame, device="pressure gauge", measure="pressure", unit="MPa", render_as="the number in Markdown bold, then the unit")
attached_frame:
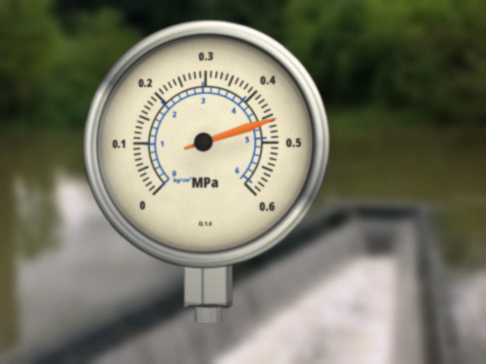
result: **0.46** MPa
